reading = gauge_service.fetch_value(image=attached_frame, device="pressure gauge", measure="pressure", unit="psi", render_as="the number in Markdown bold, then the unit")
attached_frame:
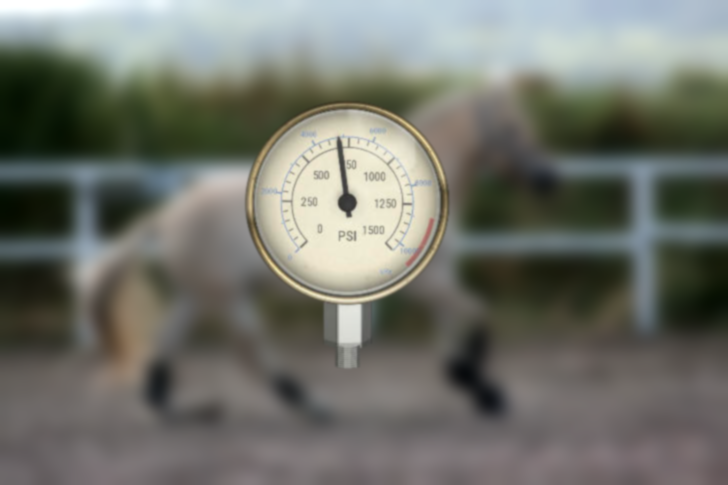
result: **700** psi
